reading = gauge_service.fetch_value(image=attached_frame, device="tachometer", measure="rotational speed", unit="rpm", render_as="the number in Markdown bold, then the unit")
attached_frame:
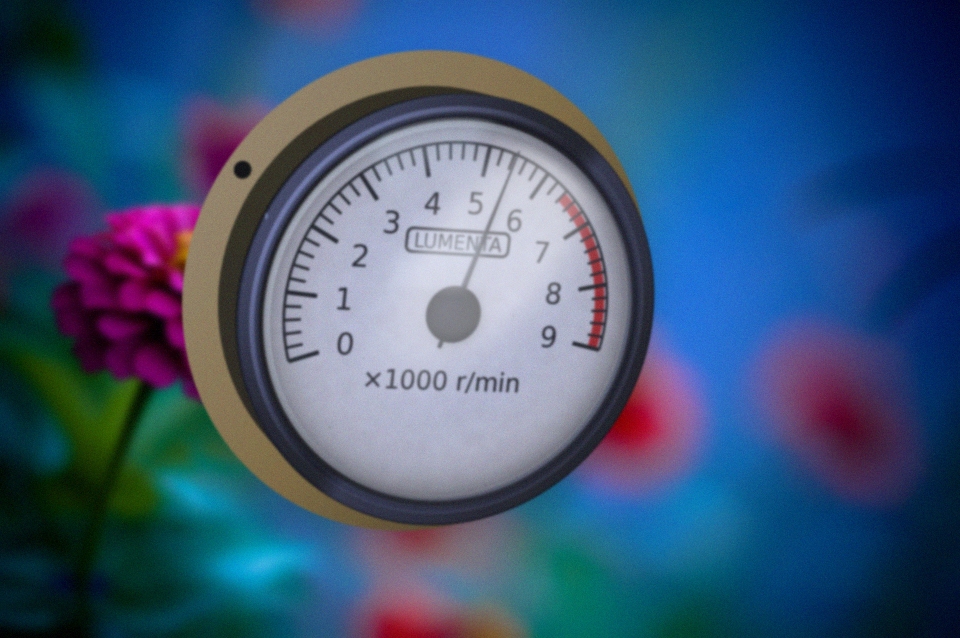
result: **5400** rpm
